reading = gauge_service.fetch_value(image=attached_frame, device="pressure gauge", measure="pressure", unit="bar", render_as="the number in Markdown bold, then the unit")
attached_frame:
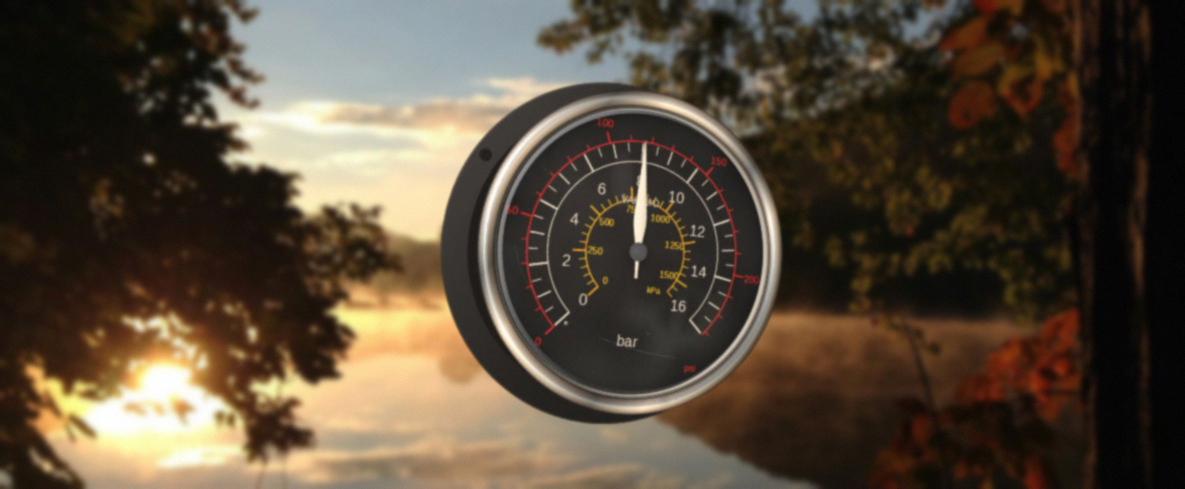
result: **8** bar
